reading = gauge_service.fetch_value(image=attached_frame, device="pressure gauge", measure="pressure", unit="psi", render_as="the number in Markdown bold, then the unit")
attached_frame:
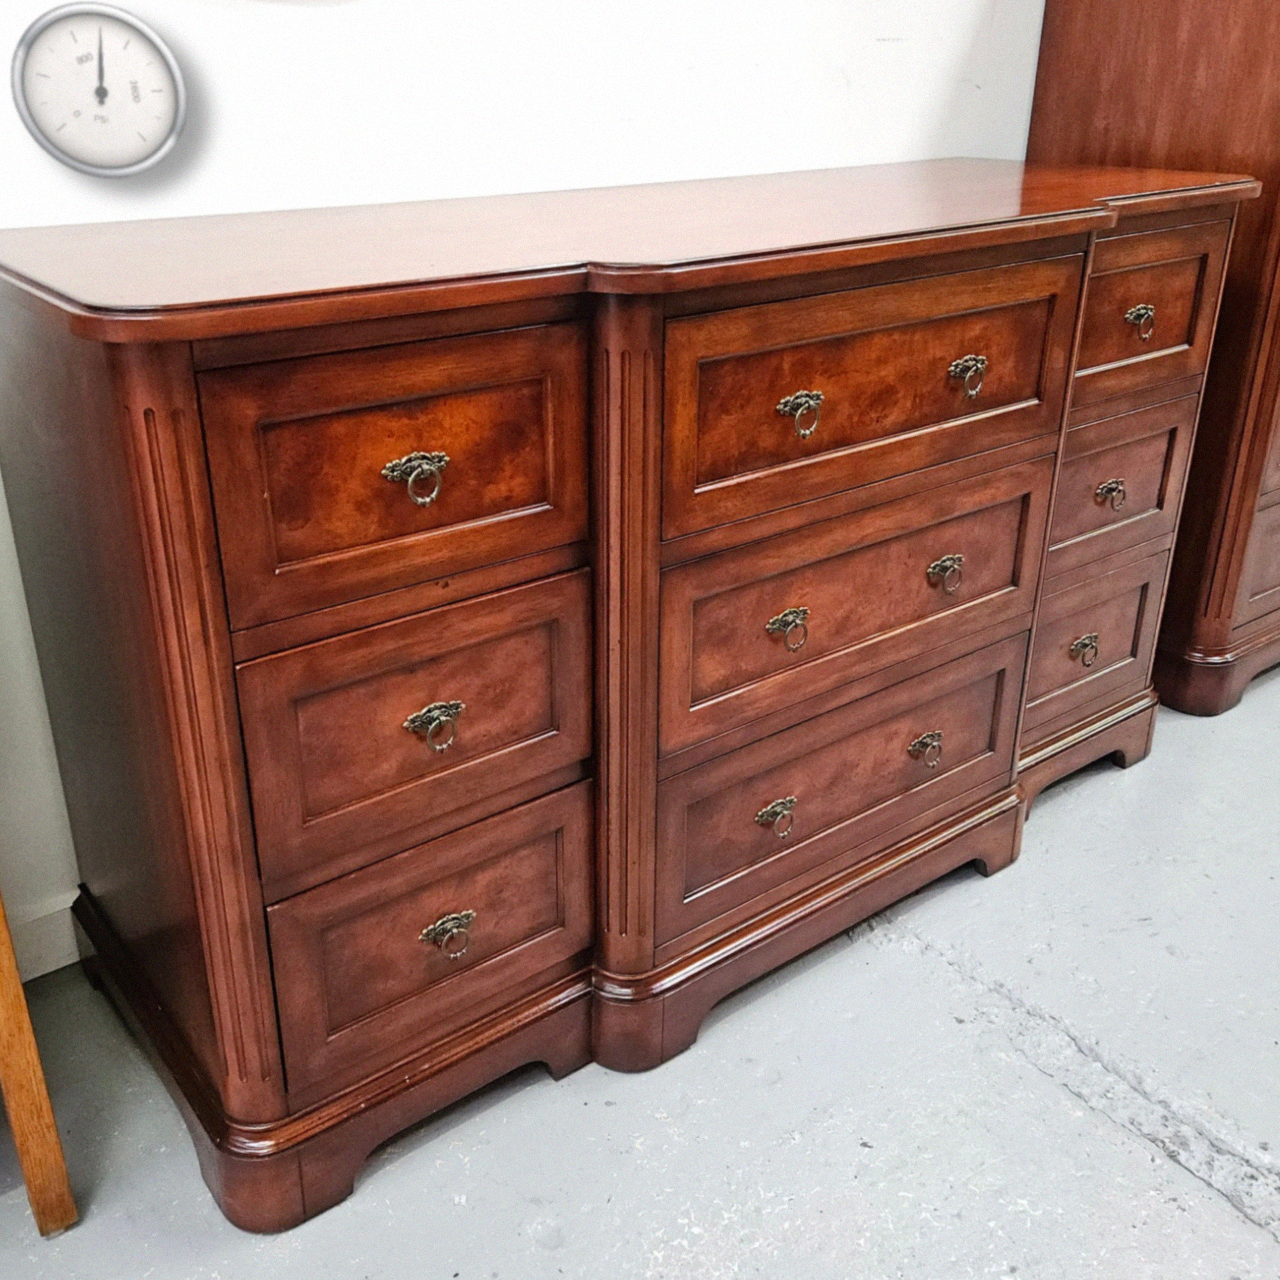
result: **1000** psi
